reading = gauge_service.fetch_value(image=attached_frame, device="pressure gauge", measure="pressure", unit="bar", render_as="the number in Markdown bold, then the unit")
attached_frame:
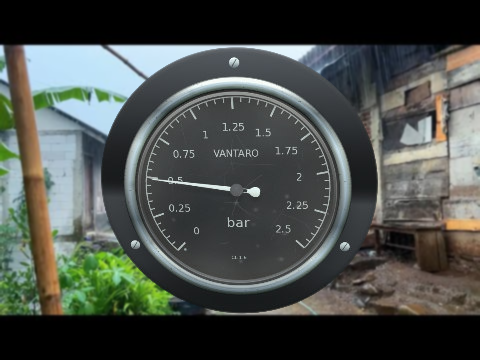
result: **0.5** bar
